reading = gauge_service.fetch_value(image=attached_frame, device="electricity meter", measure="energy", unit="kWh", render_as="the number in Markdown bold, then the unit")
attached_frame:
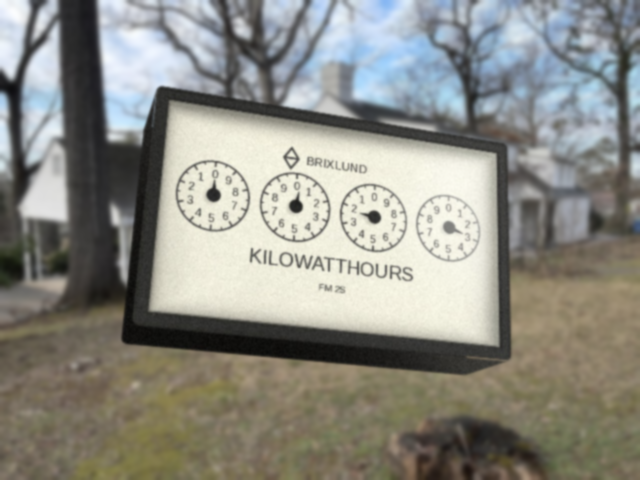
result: **23** kWh
